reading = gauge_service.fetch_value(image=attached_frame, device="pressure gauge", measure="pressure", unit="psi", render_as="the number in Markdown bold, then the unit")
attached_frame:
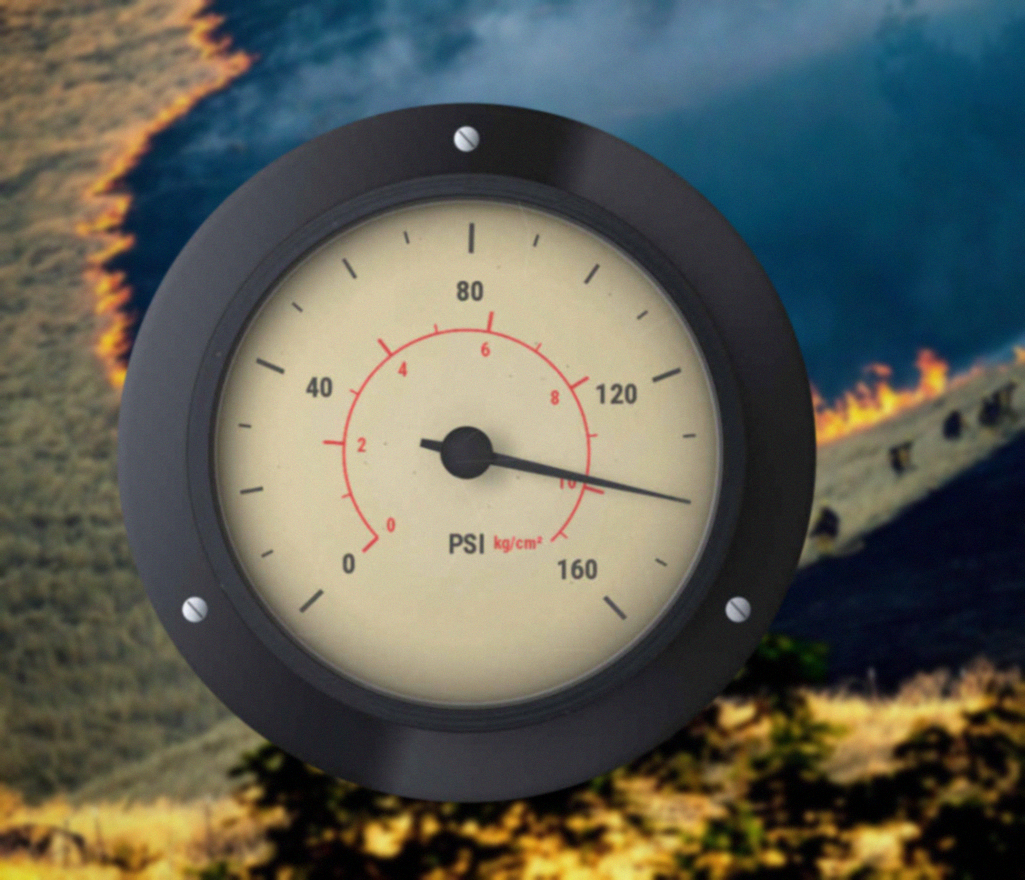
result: **140** psi
